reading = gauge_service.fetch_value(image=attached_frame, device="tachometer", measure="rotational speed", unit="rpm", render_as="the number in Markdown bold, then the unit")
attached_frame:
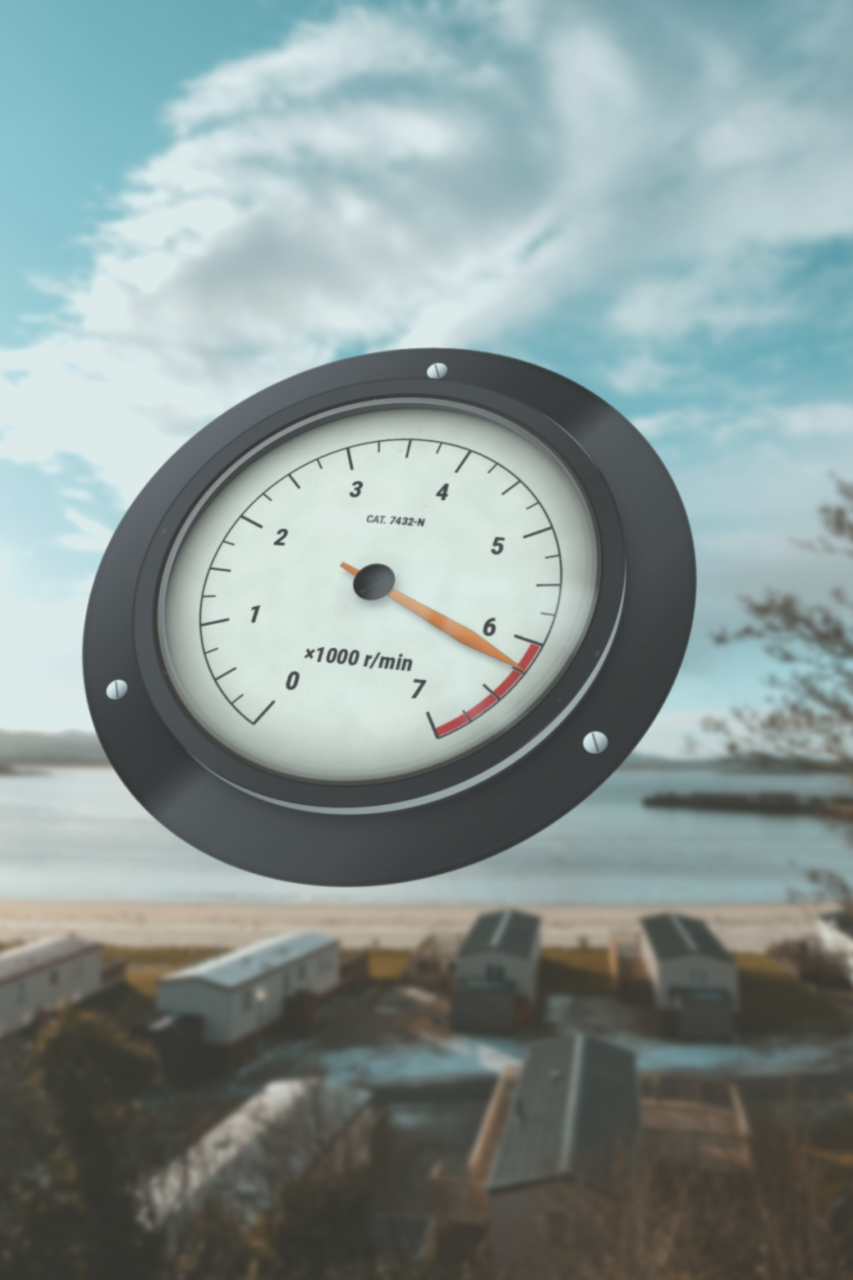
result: **6250** rpm
